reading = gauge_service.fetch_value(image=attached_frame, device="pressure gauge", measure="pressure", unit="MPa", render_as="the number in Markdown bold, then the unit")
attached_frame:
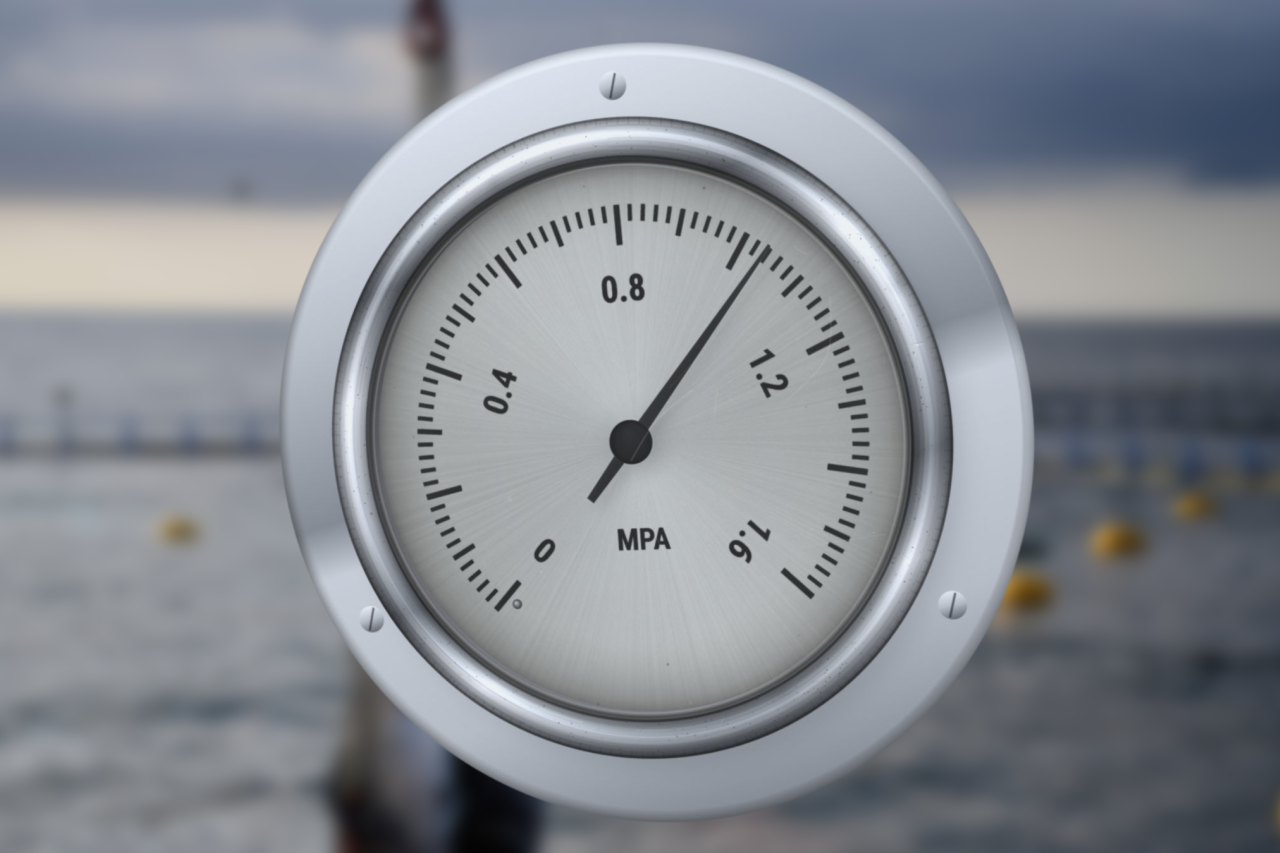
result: **1.04** MPa
